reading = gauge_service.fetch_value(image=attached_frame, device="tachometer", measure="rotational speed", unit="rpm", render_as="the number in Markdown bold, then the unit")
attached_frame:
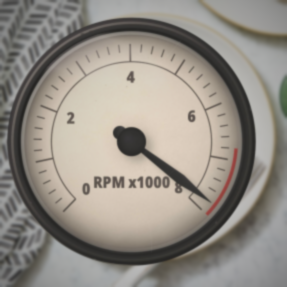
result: **7800** rpm
